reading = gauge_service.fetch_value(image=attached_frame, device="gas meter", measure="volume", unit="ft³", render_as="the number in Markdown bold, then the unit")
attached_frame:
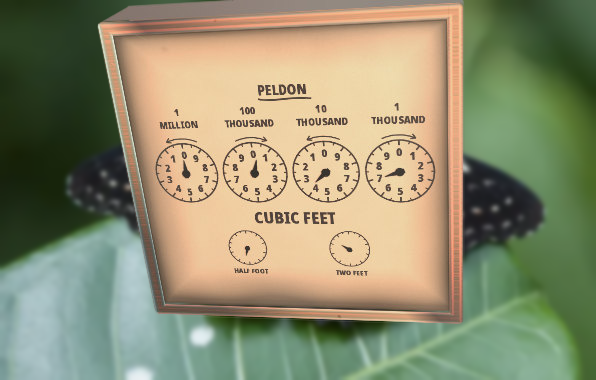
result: **3700** ft³
